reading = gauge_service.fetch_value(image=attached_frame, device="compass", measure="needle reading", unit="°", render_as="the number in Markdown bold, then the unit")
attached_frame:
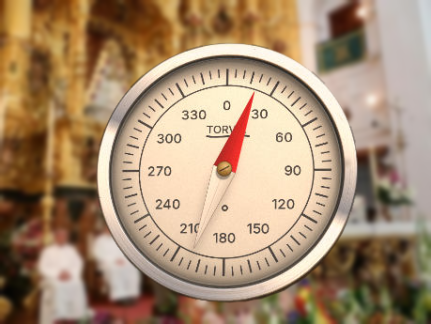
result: **20** °
